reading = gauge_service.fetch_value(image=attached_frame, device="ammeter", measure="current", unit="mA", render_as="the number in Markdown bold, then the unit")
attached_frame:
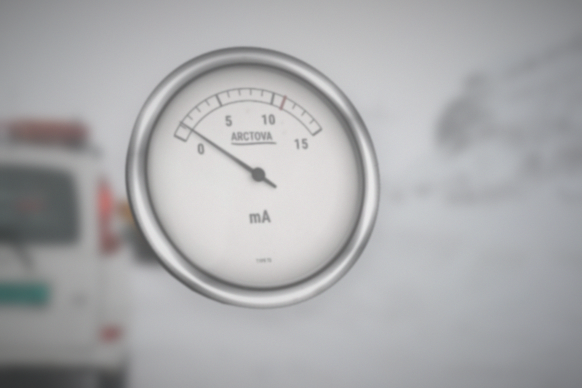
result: **1** mA
